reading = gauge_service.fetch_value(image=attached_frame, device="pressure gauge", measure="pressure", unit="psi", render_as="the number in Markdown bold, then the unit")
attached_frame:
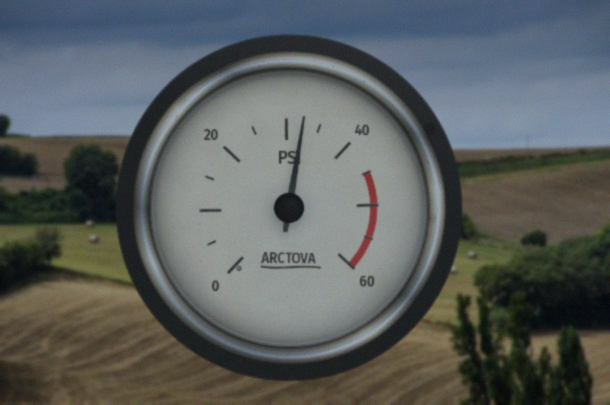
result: **32.5** psi
